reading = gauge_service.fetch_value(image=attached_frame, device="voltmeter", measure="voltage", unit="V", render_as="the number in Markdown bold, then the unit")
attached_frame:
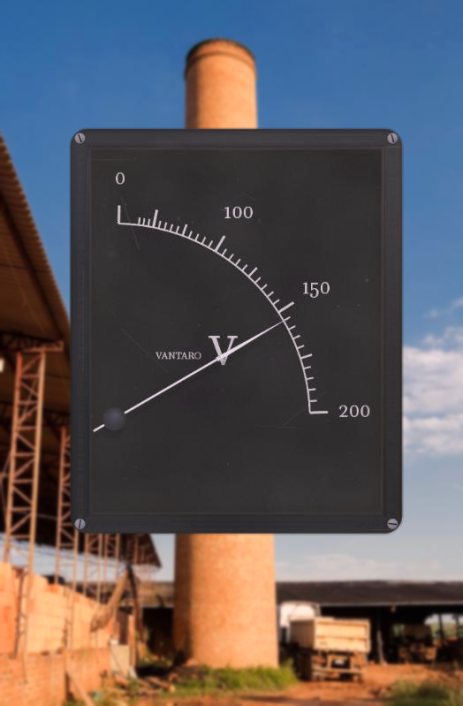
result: **155** V
